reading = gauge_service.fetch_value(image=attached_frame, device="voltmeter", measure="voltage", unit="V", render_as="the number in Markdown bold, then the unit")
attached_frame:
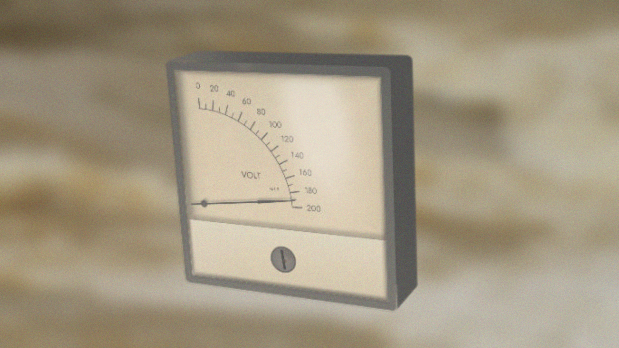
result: **190** V
